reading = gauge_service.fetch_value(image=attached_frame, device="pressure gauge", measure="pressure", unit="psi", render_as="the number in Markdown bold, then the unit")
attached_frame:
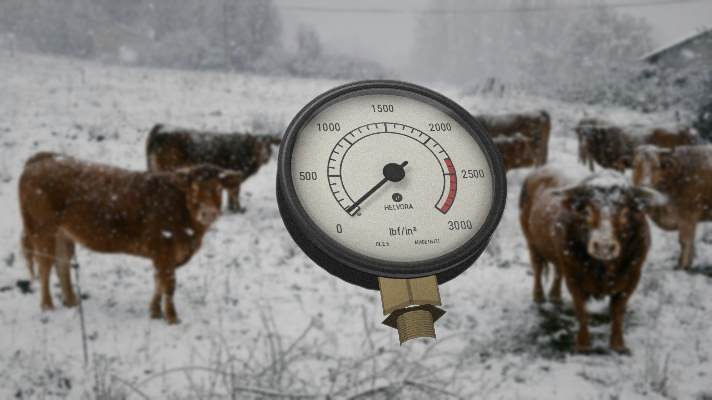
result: **50** psi
